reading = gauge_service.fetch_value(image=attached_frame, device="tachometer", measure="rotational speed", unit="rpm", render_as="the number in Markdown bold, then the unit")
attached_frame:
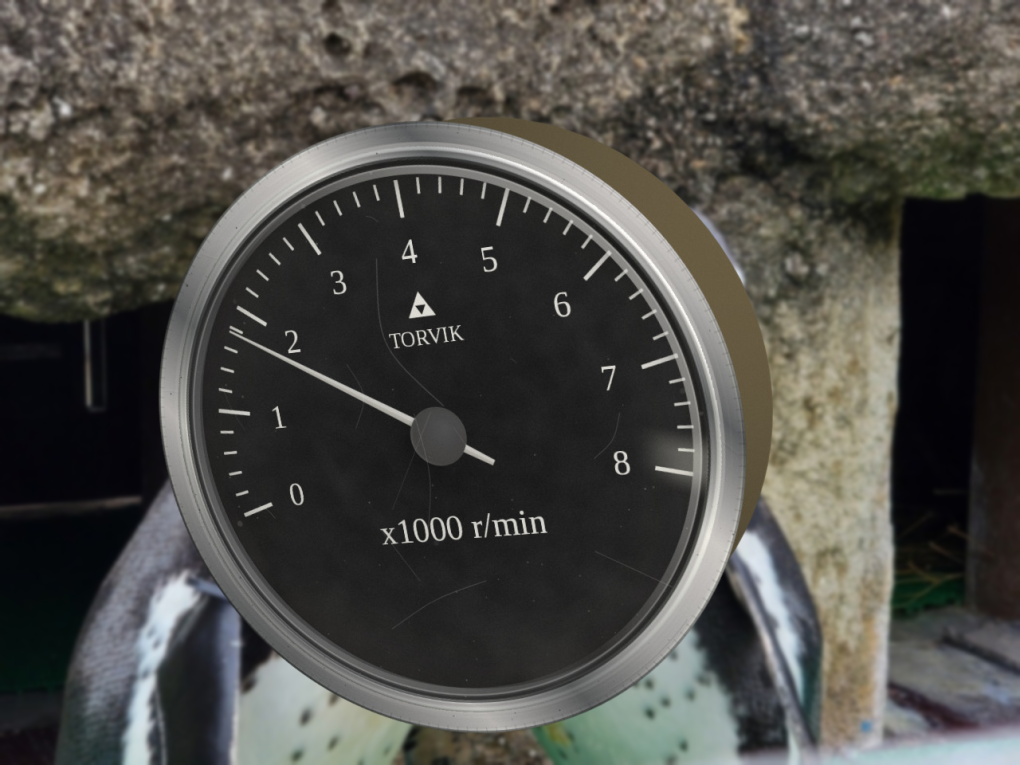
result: **1800** rpm
